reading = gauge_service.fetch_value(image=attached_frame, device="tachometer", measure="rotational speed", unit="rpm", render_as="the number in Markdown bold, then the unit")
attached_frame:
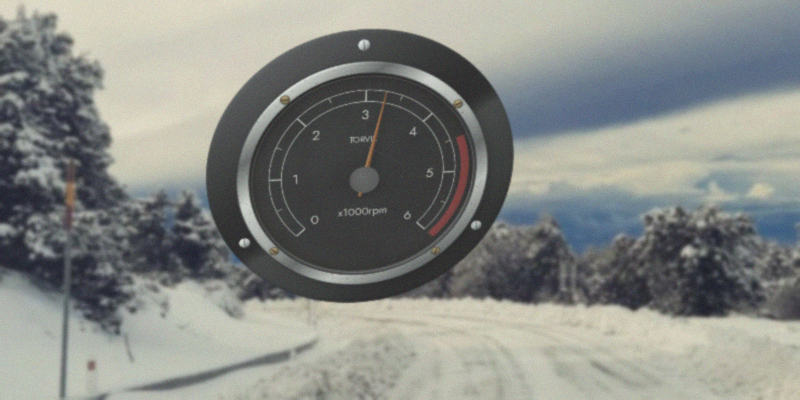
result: **3250** rpm
